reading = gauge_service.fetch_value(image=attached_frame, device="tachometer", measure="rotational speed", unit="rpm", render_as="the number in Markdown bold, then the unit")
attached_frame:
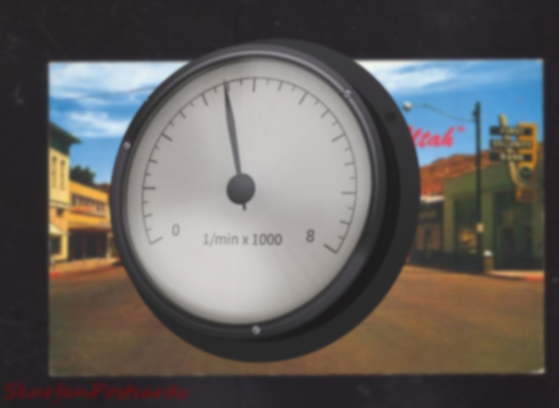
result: **3500** rpm
